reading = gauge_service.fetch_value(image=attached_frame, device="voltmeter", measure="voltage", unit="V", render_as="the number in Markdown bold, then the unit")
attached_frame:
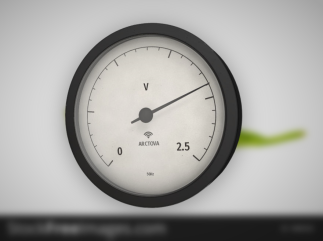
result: **1.9** V
